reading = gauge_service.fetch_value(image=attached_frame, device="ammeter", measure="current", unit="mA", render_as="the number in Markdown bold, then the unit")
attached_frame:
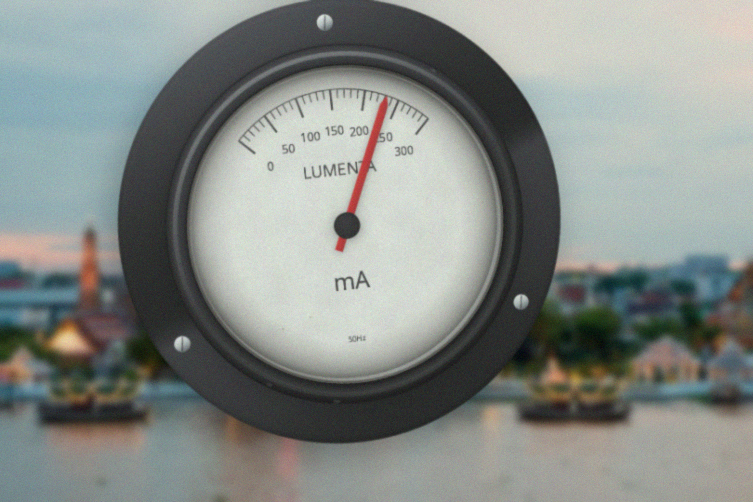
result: **230** mA
